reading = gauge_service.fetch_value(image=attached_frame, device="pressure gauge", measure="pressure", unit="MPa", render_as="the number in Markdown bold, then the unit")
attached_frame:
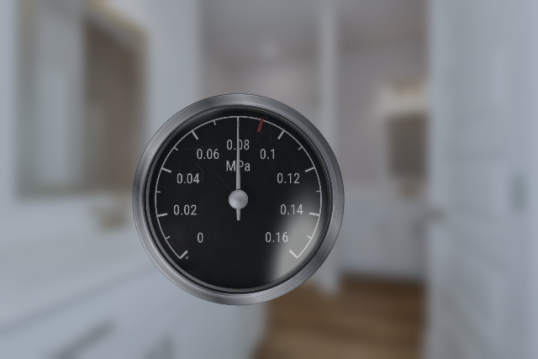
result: **0.08** MPa
